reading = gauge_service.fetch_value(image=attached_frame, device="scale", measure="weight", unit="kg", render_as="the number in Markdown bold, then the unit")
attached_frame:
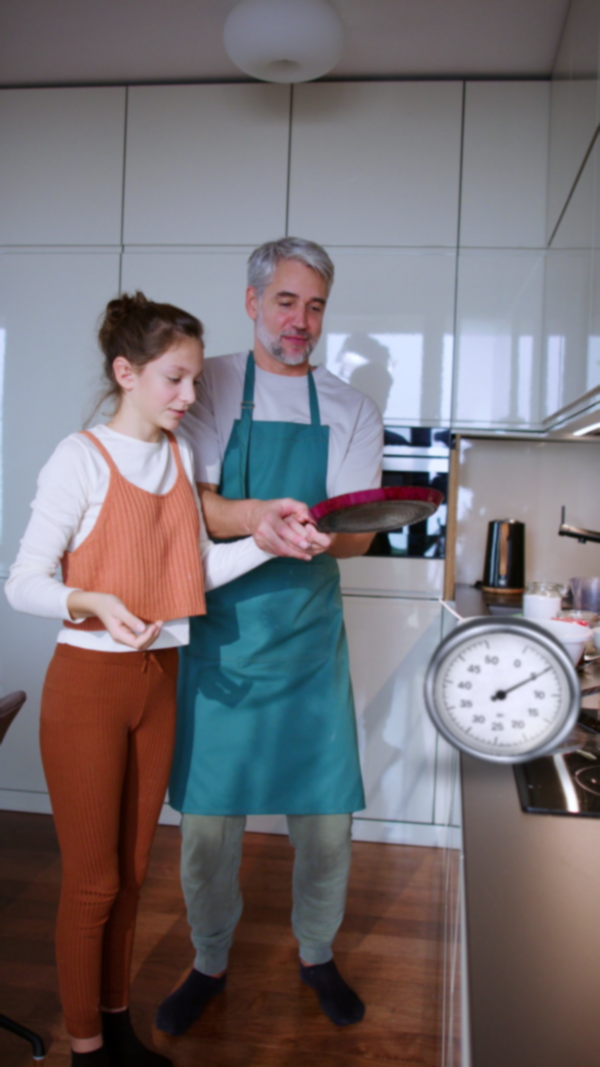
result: **5** kg
